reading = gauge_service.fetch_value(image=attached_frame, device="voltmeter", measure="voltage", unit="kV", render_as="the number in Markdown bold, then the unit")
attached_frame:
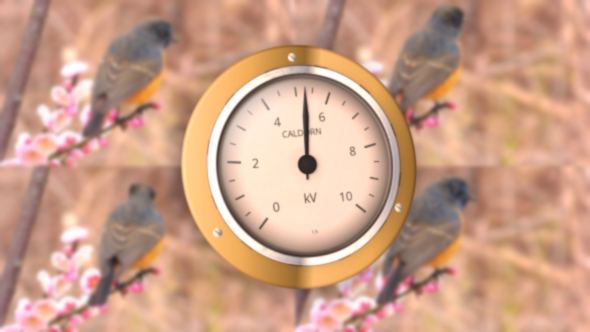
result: **5.25** kV
